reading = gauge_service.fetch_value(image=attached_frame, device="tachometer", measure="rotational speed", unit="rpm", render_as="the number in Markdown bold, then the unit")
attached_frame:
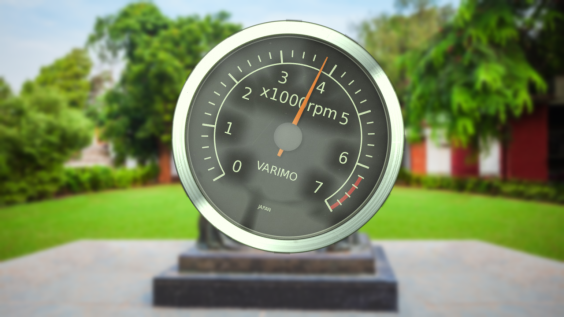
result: **3800** rpm
